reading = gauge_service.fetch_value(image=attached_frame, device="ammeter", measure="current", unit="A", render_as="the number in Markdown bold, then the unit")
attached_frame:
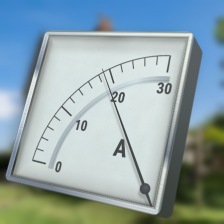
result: **19** A
